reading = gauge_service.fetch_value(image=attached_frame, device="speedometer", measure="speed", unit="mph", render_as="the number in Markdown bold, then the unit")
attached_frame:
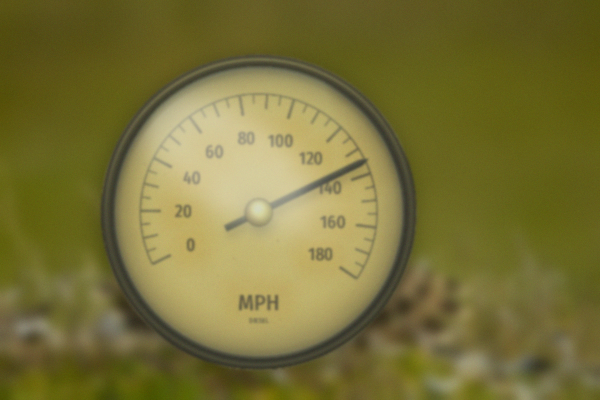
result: **135** mph
